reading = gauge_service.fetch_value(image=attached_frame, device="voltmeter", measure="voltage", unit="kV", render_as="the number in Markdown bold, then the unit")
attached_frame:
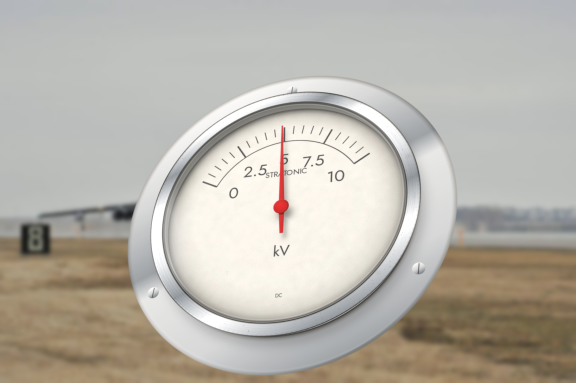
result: **5** kV
